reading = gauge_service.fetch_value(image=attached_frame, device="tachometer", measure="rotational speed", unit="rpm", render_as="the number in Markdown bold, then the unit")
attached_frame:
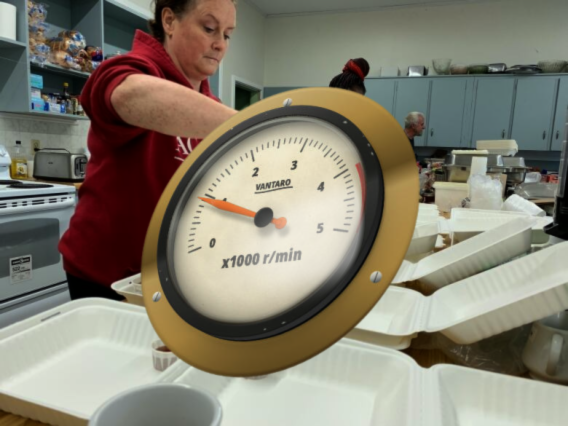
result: **900** rpm
